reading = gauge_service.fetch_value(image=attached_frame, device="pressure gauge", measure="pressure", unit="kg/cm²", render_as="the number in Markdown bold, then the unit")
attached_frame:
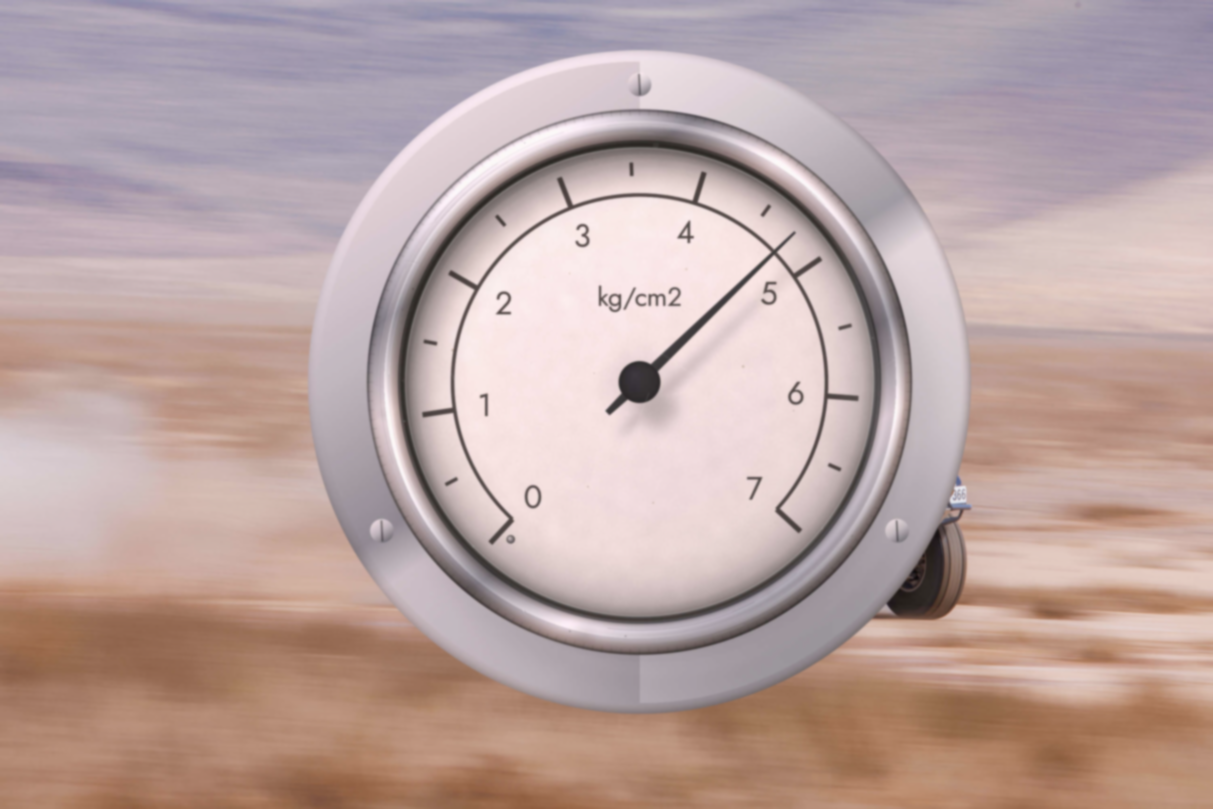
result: **4.75** kg/cm²
